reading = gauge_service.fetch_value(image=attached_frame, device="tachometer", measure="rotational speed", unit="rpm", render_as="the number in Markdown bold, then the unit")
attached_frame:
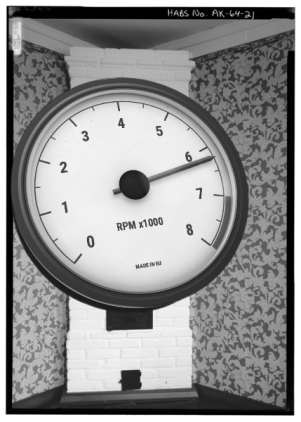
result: **6250** rpm
